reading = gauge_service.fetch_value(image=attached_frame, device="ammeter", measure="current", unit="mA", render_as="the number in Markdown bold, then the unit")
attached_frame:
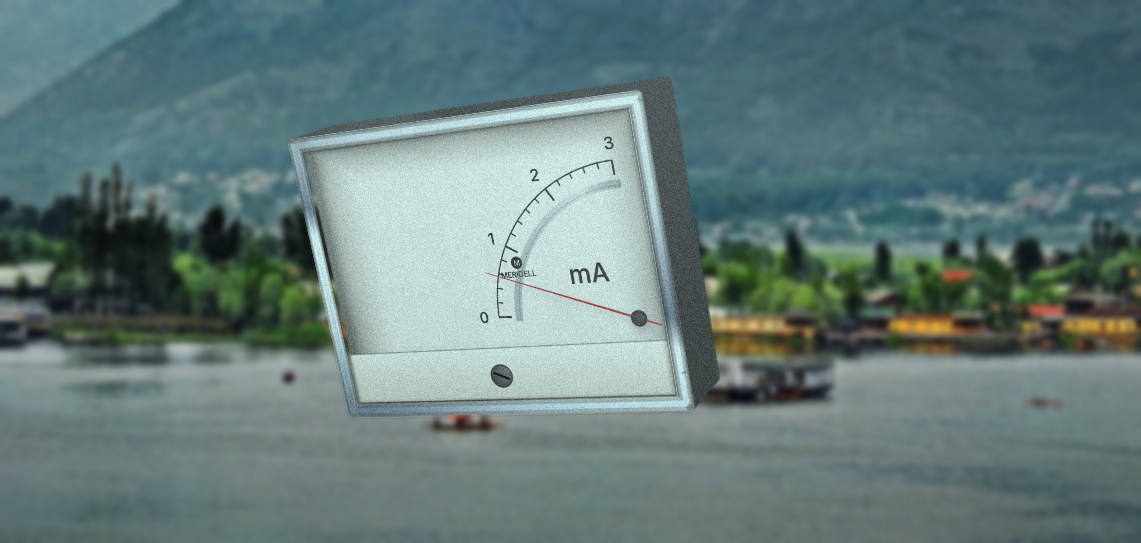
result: **0.6** mA
